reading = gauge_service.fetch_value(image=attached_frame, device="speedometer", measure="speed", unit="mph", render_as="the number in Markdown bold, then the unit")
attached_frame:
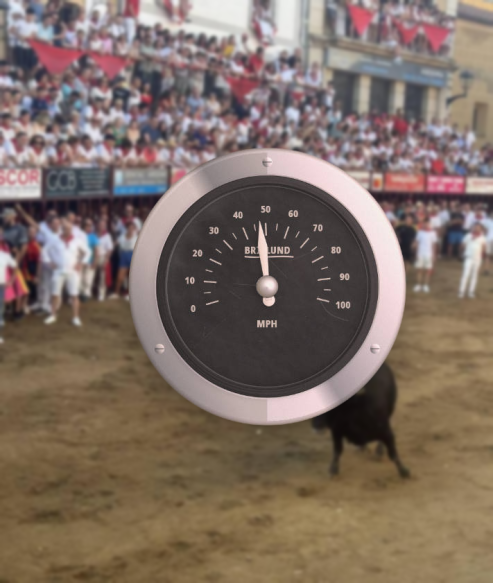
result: **47.5** mph
